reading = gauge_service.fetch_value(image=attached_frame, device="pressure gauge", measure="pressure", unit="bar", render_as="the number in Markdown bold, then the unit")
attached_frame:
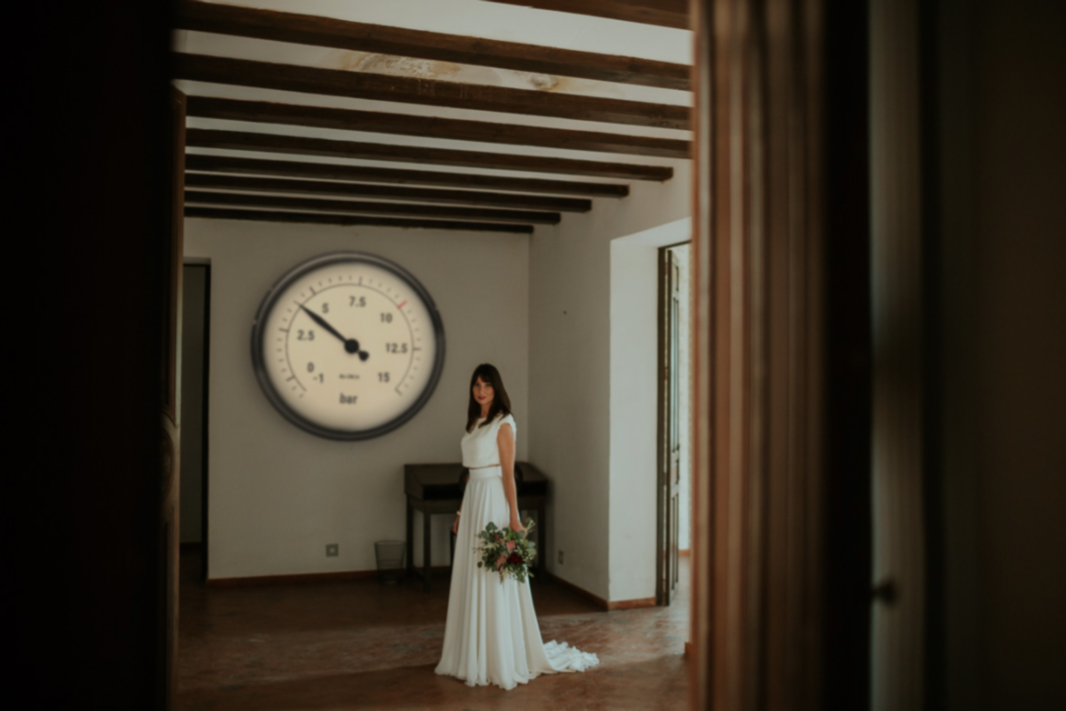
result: **4** bar
